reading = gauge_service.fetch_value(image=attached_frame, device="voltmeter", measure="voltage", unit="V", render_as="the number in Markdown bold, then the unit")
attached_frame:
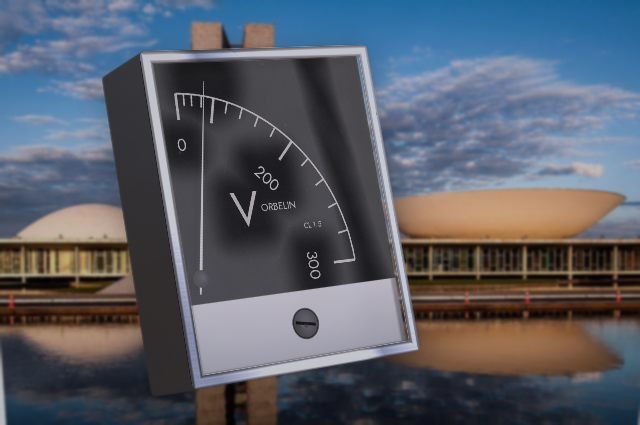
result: **80** V
